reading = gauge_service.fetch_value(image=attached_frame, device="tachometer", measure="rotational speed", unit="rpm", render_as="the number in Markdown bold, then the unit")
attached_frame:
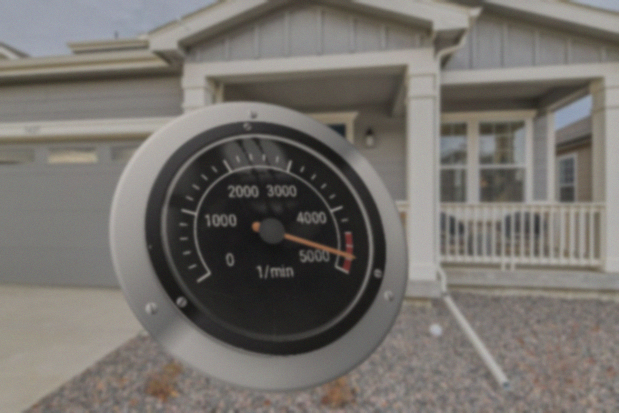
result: **4800** rpm
